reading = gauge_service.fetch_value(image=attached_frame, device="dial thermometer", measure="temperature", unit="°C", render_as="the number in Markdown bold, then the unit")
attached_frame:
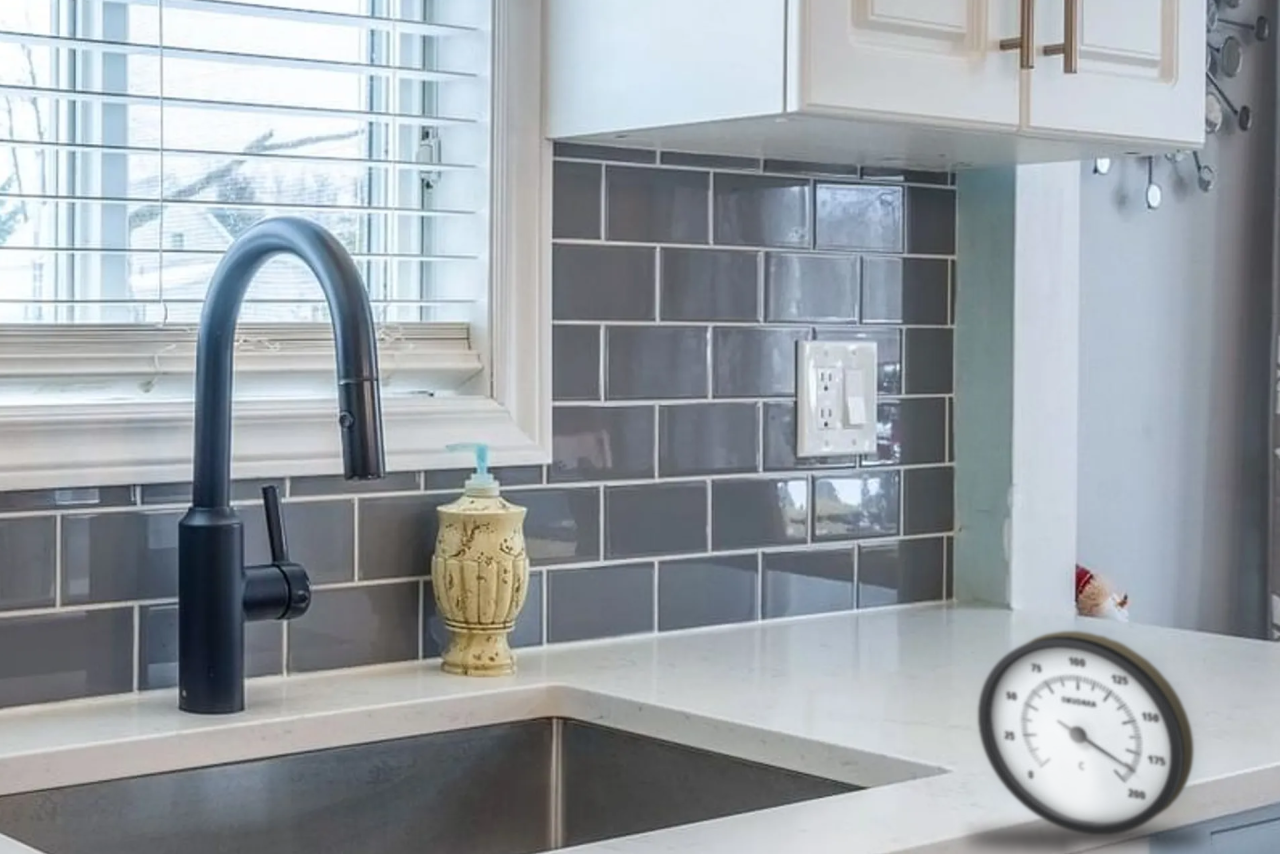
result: **187.5** °C
